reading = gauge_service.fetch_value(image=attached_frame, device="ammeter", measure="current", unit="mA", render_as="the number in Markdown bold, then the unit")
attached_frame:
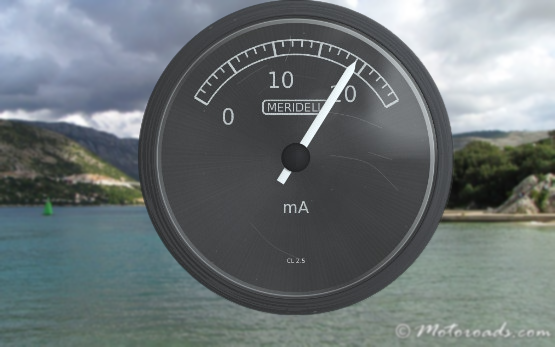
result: **19** mA
